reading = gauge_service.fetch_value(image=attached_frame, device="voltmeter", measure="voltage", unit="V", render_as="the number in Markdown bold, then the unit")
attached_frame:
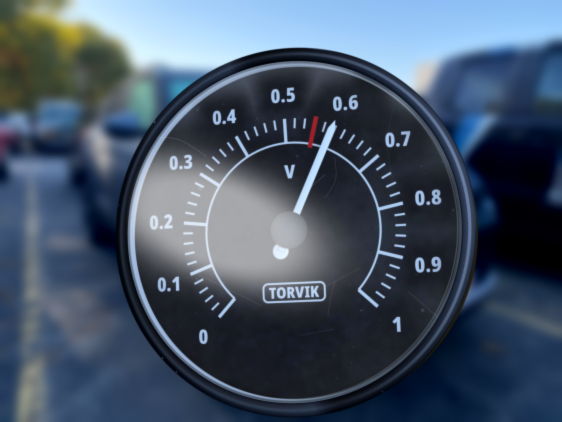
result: **0.6** V
